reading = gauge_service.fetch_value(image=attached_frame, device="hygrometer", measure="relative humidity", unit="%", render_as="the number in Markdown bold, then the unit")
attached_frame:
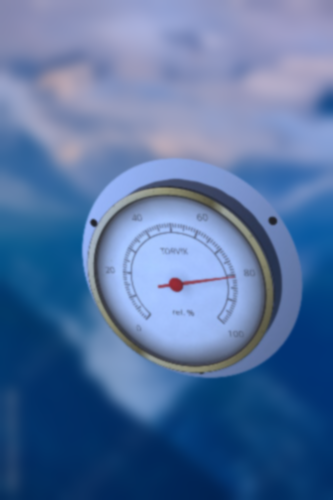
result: **80** %
